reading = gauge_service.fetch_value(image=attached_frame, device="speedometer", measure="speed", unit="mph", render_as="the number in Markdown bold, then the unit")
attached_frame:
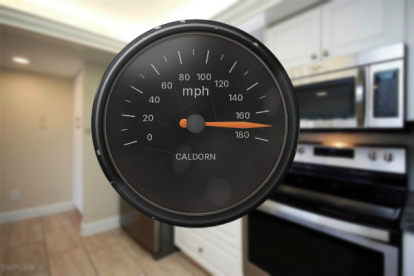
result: **170** mph
